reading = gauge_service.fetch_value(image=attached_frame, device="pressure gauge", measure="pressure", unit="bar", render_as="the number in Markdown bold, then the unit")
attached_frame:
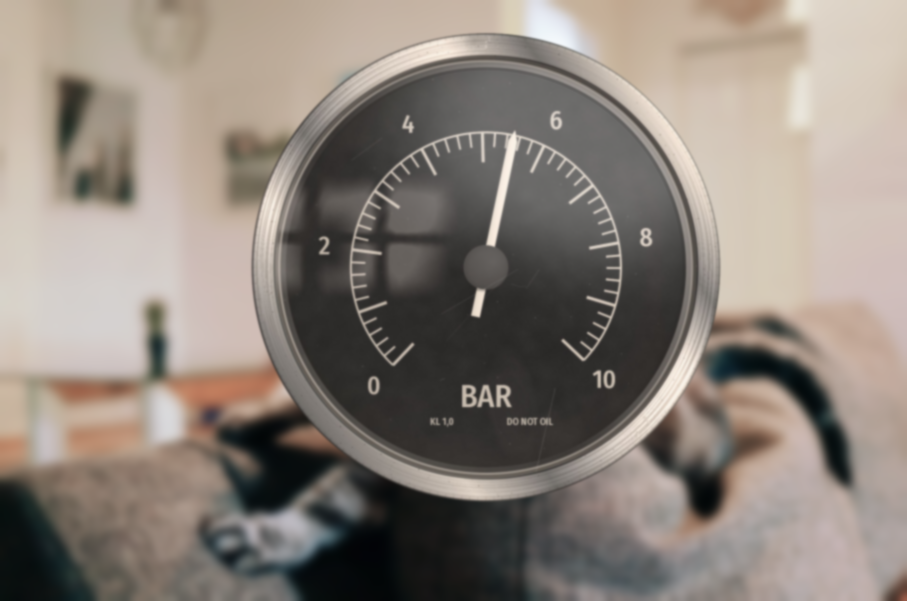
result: **5.5** bar
